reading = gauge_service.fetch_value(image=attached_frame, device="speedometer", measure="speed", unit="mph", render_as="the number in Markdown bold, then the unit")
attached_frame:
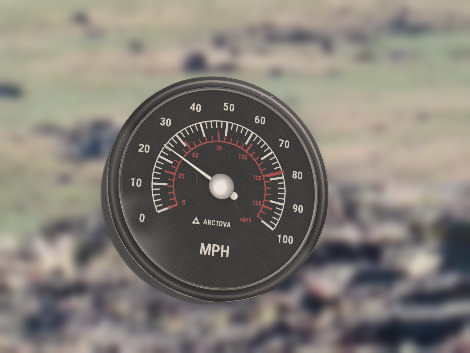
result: **24** mph
